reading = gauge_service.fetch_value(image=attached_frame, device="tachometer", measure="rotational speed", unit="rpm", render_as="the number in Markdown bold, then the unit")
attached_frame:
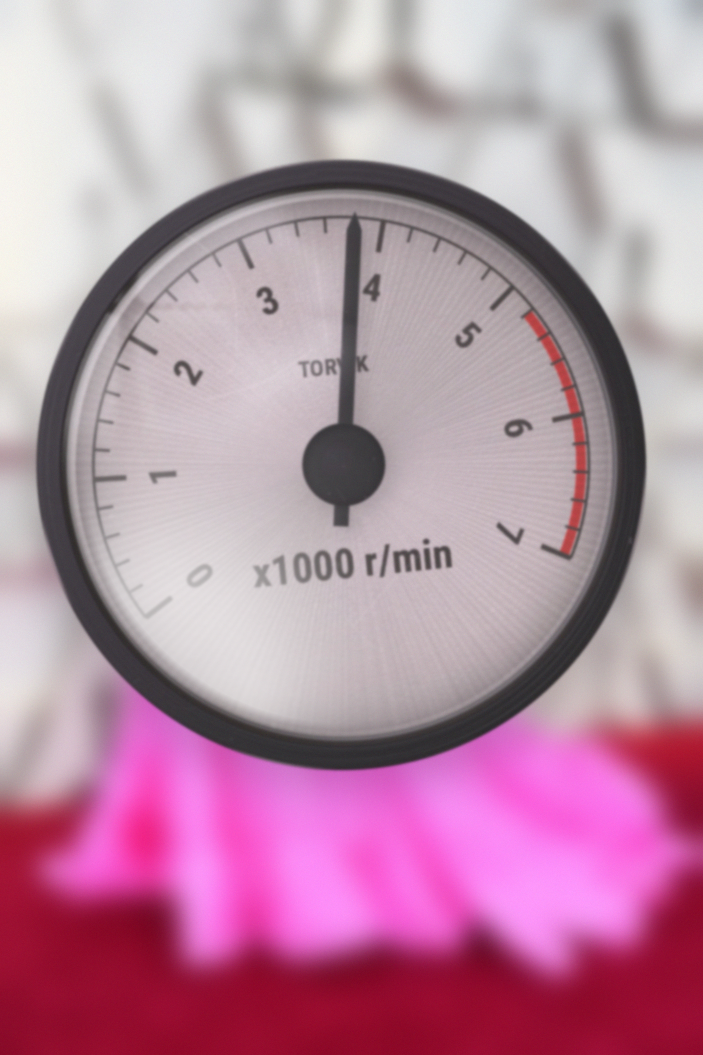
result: **3800** rpm
